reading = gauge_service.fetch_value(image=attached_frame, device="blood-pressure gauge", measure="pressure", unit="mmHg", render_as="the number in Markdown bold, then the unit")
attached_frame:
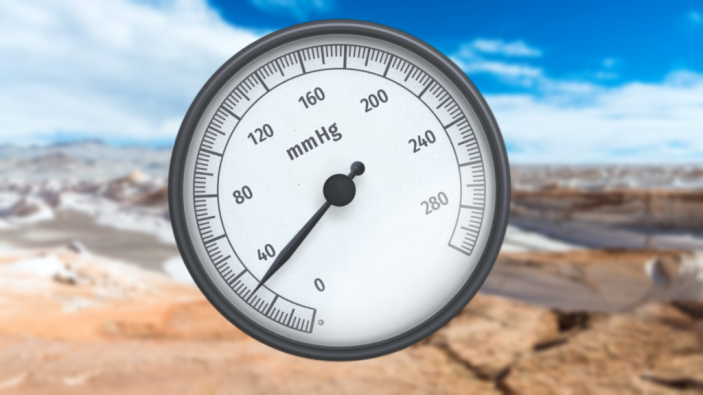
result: **30** mmHg
